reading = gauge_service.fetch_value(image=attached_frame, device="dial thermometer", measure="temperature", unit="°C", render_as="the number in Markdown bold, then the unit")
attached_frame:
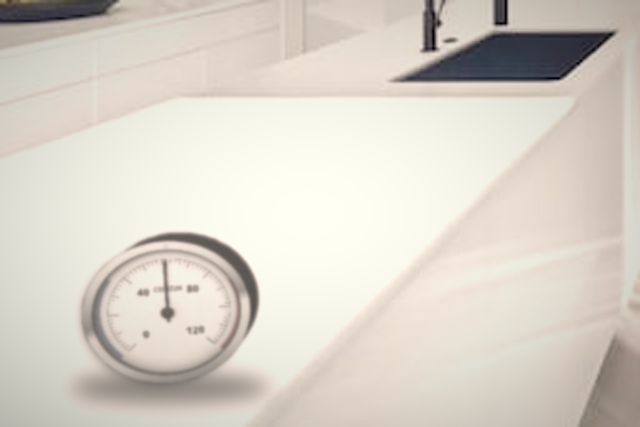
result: **60** °C
